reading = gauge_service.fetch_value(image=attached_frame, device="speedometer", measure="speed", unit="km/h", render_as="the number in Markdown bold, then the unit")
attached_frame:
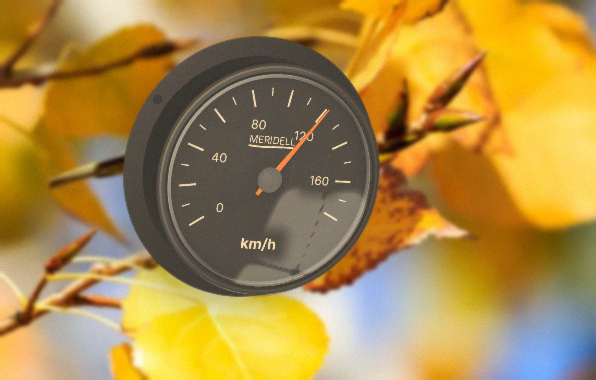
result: **120** km/h
